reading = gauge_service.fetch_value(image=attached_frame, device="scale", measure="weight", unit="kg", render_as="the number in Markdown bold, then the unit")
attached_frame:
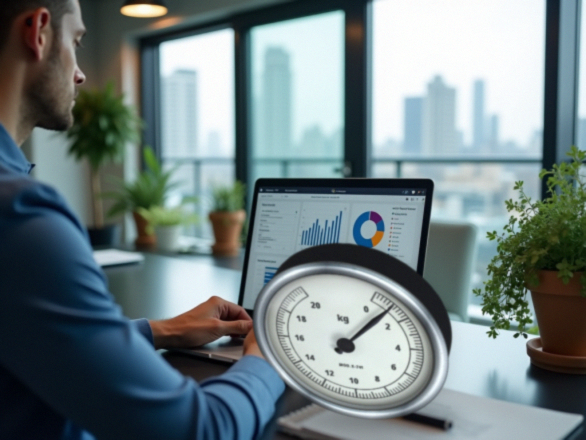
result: **1** kg
